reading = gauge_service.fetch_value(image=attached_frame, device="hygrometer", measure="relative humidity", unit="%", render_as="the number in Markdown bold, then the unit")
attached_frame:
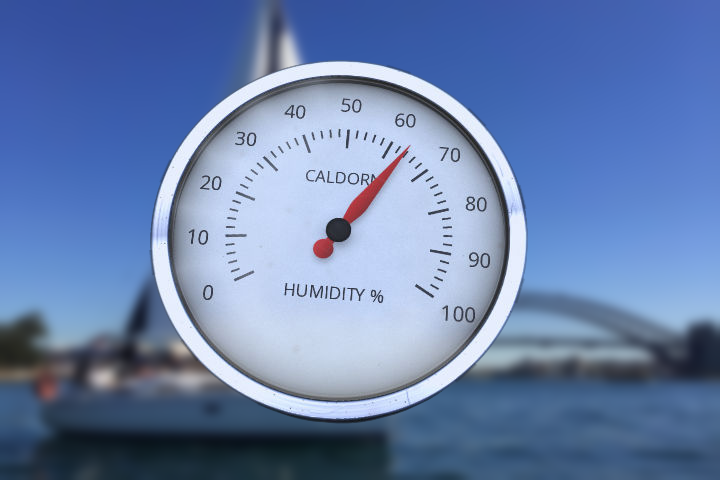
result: **64** %
